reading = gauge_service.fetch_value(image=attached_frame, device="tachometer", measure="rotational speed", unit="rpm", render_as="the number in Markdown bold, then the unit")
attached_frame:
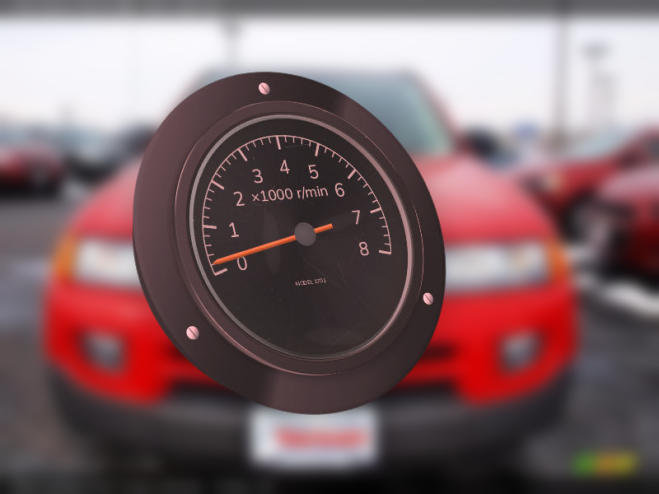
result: **200** rpm
